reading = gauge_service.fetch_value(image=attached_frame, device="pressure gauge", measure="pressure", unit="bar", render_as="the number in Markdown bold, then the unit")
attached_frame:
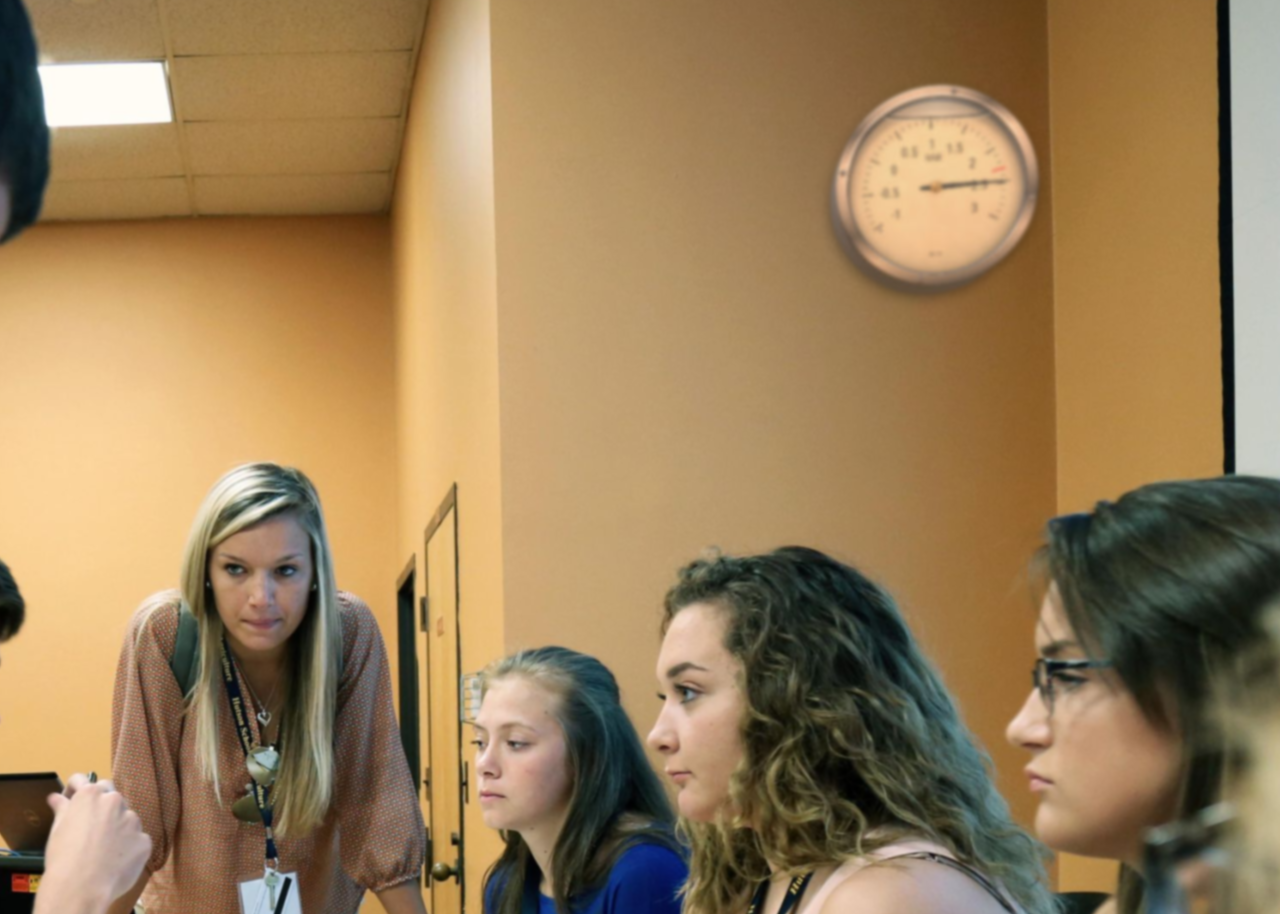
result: **2.5** bar
